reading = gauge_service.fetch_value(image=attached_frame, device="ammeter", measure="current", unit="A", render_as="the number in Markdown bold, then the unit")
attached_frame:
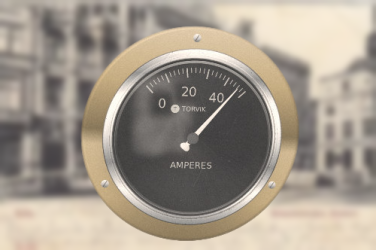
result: **46** A
